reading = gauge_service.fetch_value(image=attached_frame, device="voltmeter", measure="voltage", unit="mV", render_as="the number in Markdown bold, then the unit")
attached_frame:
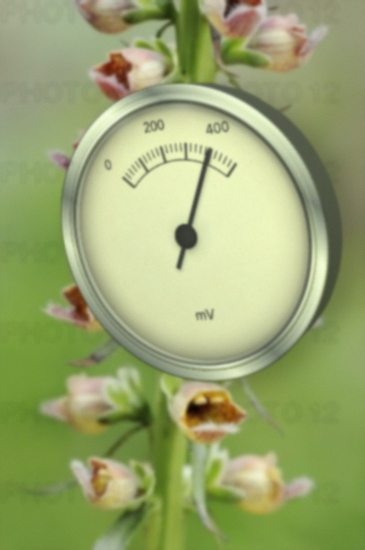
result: **400** mV
